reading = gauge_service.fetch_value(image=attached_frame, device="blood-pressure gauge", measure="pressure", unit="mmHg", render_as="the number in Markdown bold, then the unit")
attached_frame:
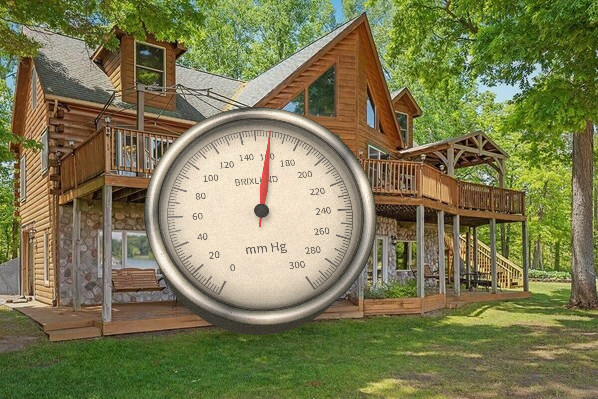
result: **160** mmHg
